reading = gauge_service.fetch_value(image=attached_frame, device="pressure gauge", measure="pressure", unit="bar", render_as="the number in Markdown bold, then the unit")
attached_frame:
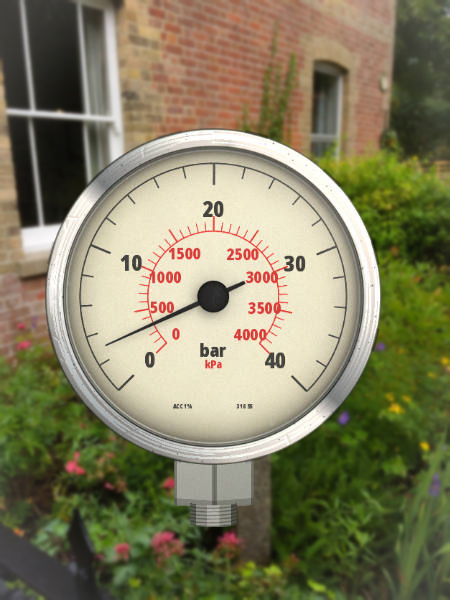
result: **3** bar
